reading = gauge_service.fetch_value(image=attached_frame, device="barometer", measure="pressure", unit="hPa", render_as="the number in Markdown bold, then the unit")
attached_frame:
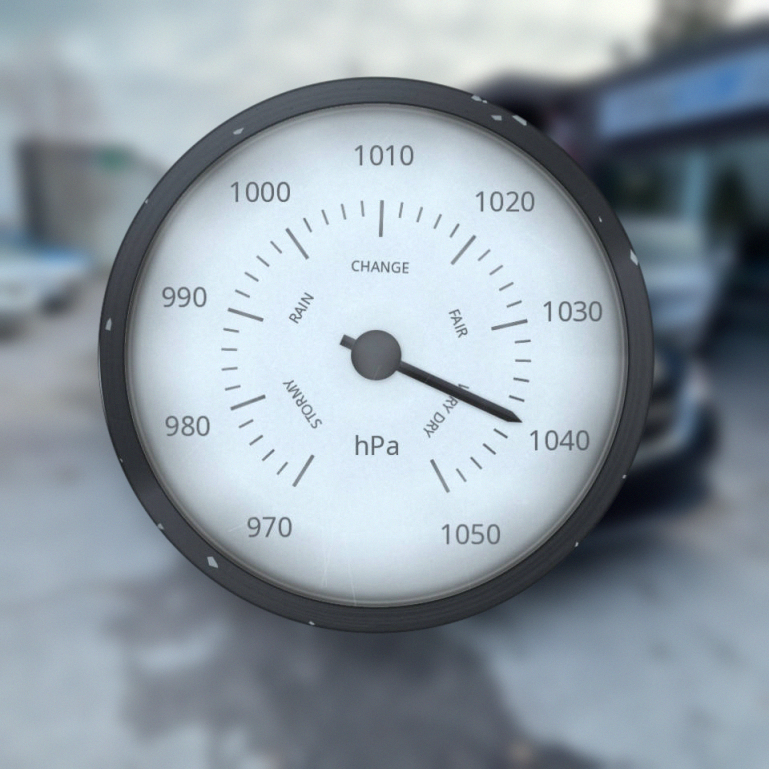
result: **1040** hPa
